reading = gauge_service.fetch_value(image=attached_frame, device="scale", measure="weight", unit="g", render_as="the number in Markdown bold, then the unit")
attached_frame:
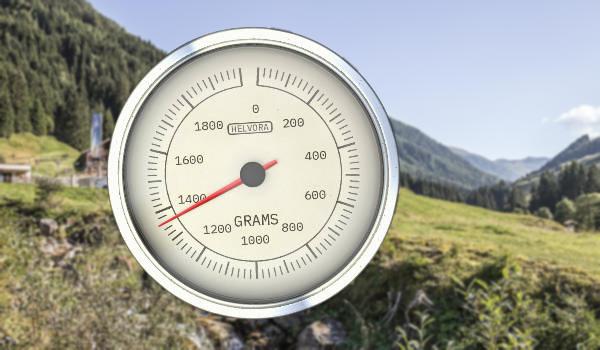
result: **1360** g
